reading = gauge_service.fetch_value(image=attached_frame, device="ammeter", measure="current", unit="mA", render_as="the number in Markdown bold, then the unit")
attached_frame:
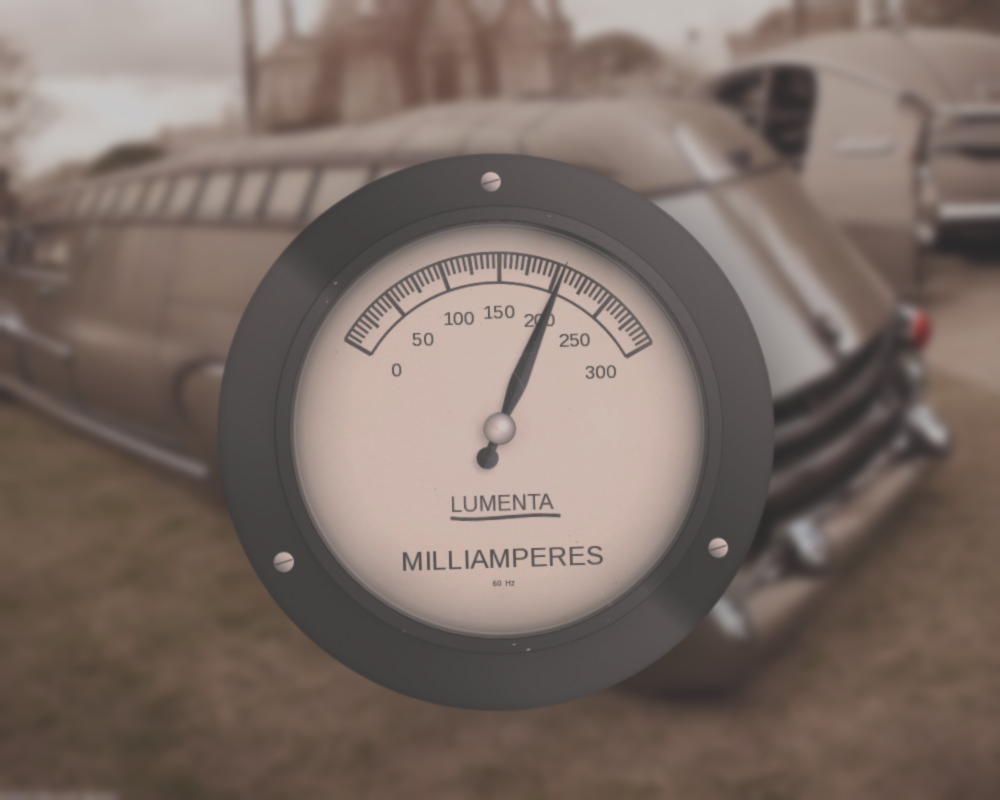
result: **205** mA
